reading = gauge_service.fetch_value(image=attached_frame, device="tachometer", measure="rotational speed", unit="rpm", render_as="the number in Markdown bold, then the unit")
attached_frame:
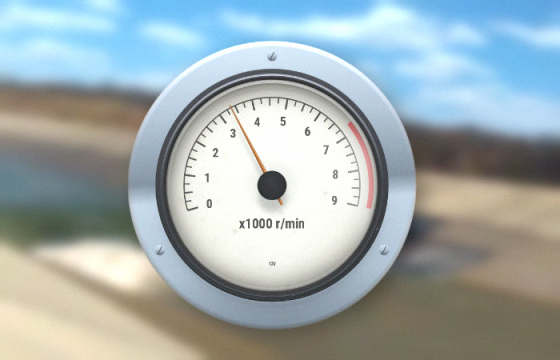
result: **3375** rpm
